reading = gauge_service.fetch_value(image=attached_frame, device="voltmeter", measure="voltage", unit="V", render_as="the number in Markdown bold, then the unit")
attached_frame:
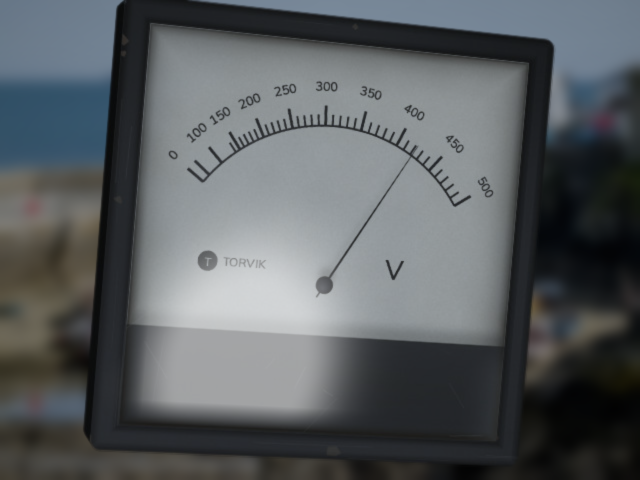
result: **420** V
